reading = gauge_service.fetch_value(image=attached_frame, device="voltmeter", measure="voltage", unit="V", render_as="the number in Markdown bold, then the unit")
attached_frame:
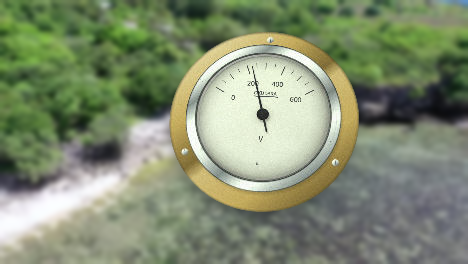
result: **225** V
